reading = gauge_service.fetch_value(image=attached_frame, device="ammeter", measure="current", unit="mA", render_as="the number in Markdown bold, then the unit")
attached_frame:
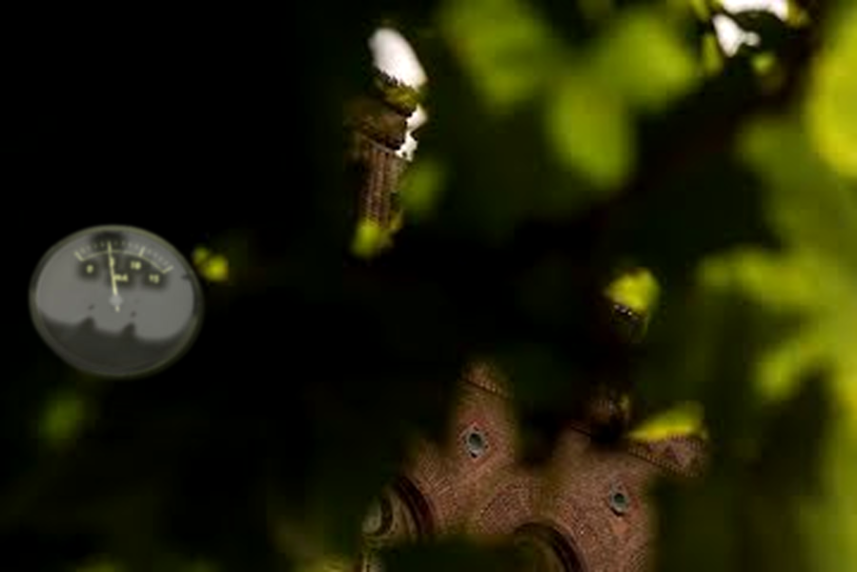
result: **5** mA
